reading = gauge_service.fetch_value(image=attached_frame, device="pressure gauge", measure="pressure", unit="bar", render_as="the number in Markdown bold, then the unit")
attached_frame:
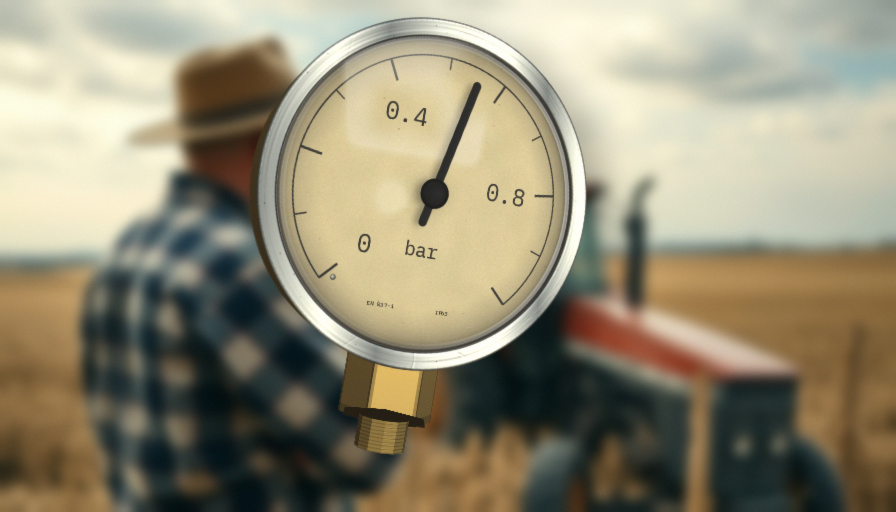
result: **0.55** bar
